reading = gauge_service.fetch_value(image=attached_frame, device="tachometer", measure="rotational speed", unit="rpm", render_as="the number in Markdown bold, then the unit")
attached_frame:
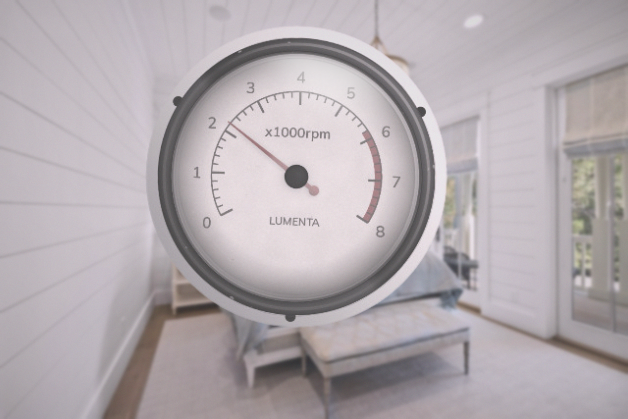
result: **2200** rpm
